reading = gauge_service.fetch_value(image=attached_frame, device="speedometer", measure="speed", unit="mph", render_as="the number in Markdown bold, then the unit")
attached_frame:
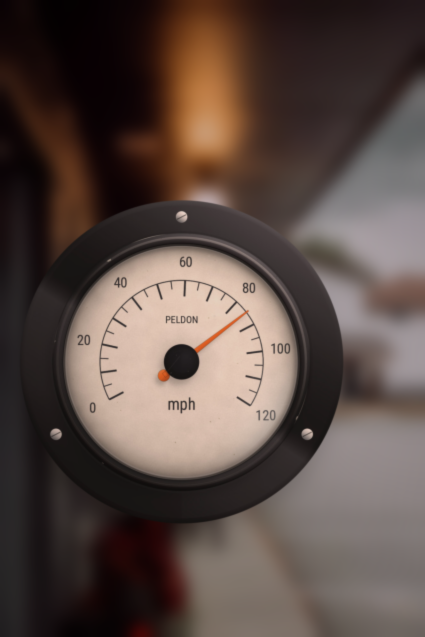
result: **85** mph
